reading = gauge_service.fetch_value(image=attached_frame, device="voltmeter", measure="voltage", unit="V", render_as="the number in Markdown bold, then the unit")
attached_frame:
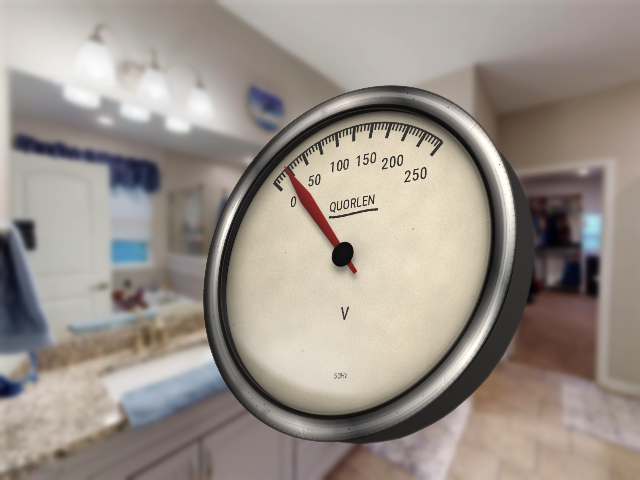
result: **25** V
